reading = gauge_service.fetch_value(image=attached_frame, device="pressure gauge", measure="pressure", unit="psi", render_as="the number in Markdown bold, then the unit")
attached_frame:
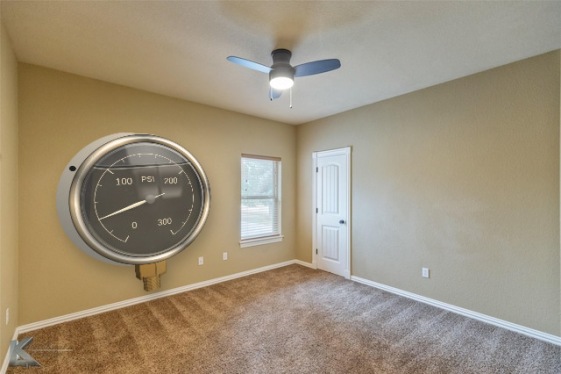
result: **40** psi
